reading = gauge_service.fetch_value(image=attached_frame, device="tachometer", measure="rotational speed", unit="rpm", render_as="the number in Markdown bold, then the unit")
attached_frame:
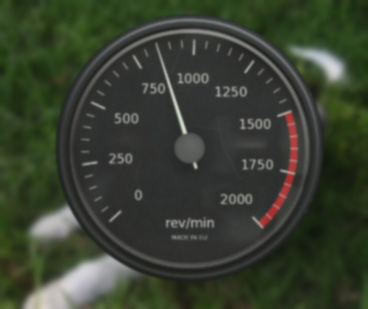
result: **850** rpm
